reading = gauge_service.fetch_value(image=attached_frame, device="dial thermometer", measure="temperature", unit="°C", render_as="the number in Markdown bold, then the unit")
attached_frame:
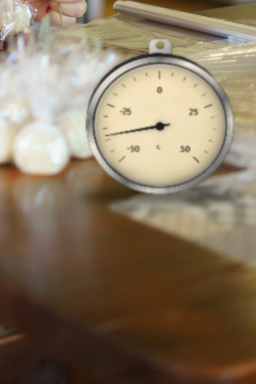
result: **-37.5** °C
